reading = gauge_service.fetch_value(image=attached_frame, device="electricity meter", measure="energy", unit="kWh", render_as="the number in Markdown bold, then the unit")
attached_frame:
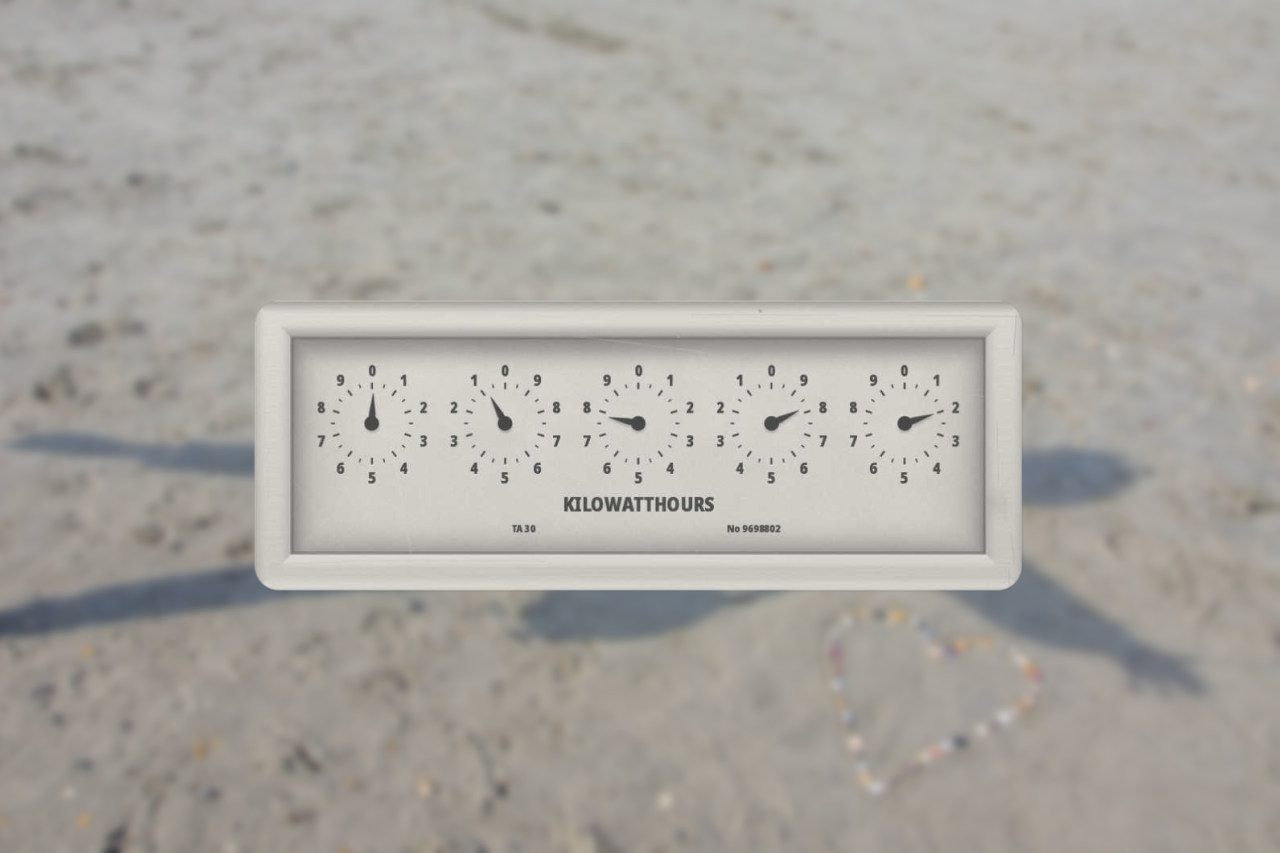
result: **782** kWh
